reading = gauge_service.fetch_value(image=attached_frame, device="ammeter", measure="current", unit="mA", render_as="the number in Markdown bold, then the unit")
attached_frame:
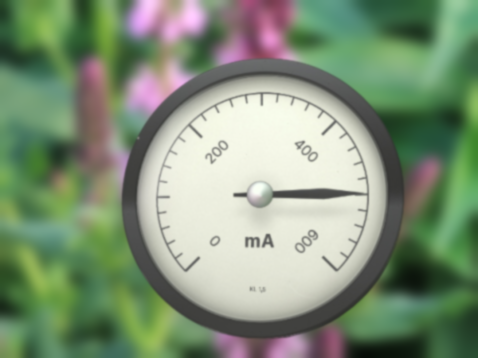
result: **500** mA
